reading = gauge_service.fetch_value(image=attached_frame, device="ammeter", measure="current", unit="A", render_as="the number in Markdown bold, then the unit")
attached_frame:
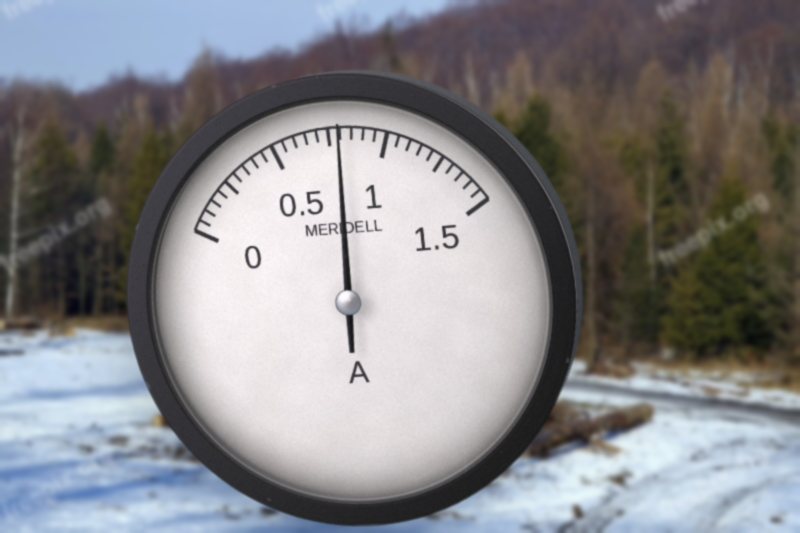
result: **0.8** A
